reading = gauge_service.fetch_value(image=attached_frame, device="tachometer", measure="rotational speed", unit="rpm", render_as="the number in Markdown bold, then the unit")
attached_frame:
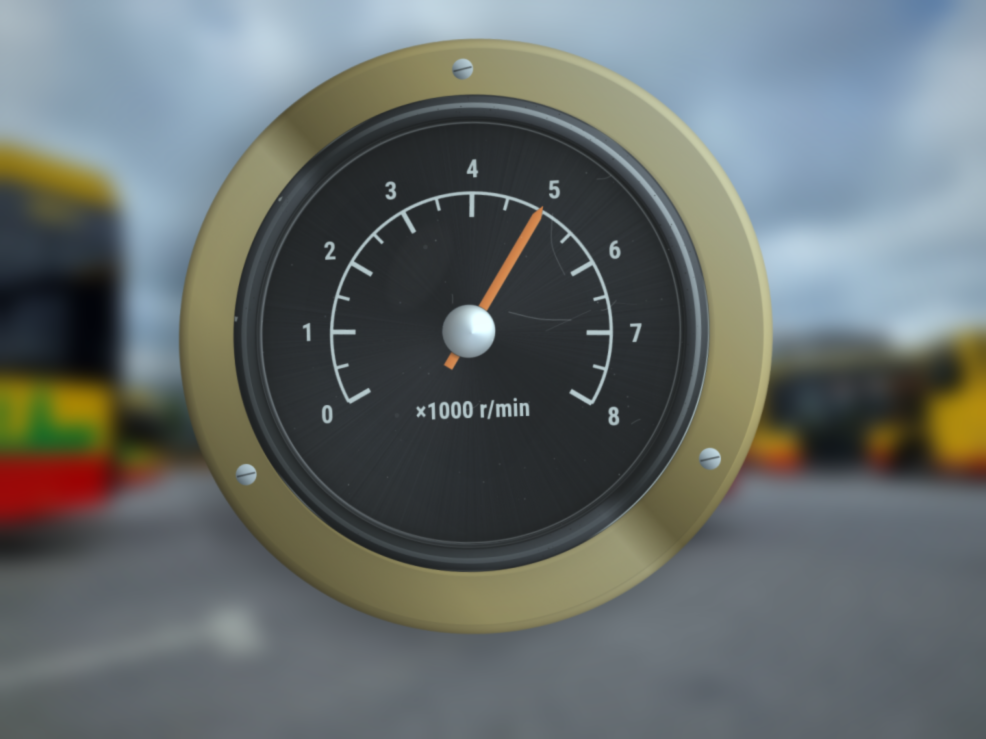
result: **5000** rpm
